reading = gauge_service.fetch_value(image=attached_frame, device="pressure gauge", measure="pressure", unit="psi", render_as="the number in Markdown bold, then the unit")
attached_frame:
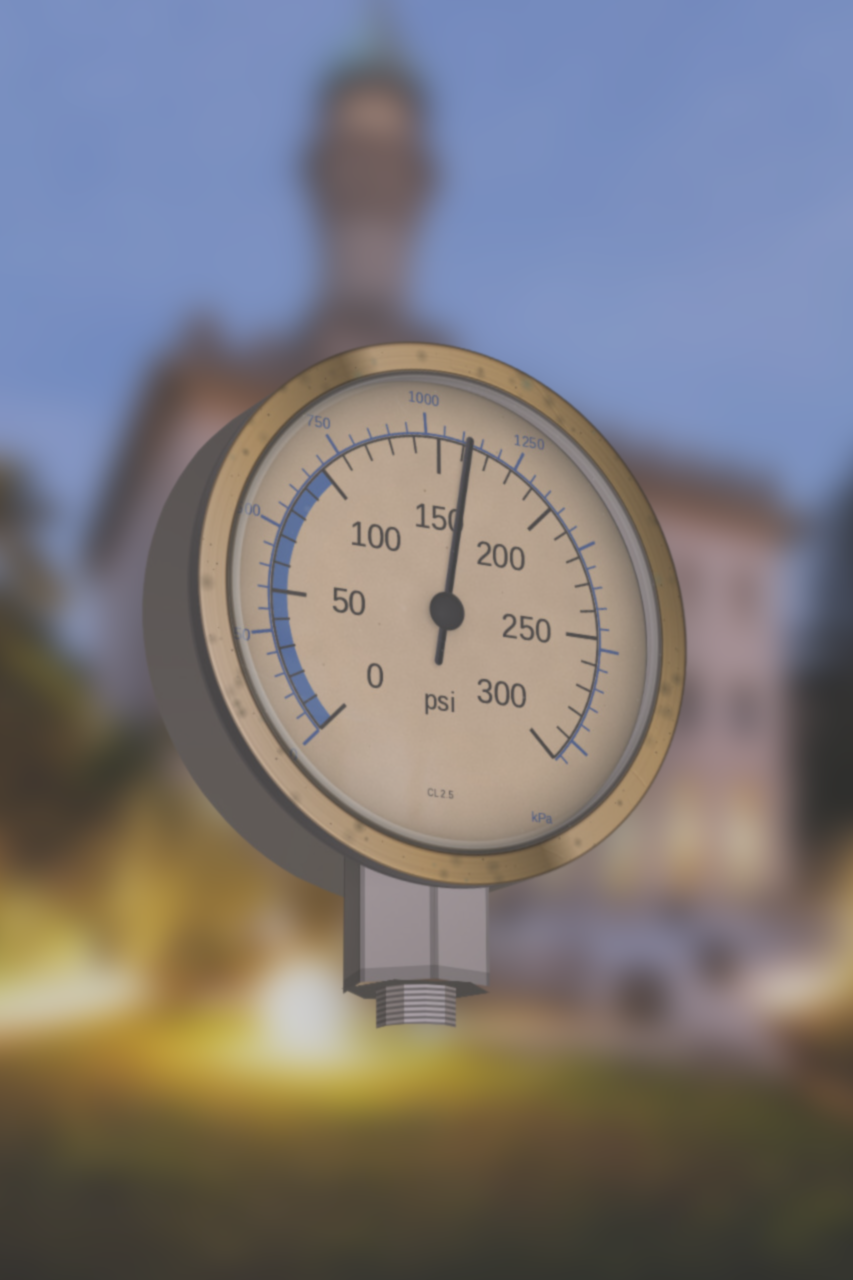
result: **160** psi
